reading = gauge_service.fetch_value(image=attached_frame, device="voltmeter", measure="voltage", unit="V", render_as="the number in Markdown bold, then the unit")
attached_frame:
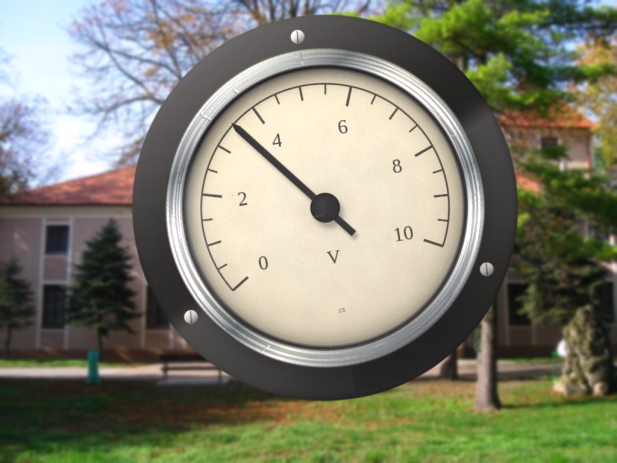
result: **3.5** V
